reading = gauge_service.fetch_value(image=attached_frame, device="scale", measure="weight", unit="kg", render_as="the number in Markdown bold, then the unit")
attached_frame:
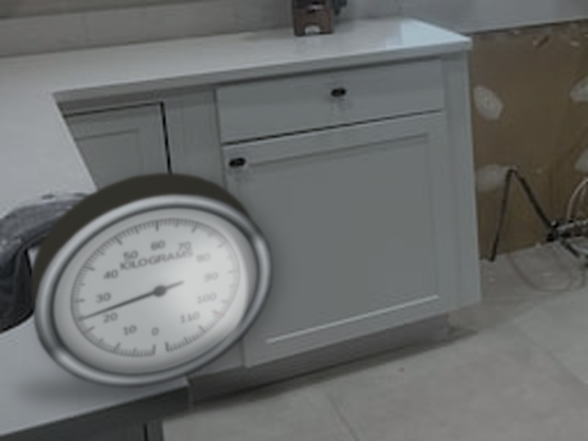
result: **25** kg
